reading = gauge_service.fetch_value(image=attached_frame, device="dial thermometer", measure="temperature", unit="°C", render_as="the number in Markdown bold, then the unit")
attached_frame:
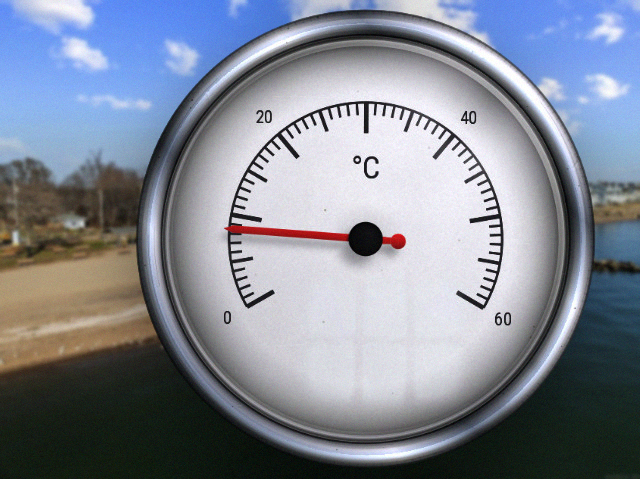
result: **8.5** °C
